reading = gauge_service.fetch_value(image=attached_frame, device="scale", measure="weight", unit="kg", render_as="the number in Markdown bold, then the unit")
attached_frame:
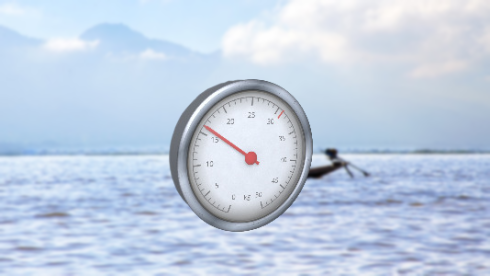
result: **16** kg
